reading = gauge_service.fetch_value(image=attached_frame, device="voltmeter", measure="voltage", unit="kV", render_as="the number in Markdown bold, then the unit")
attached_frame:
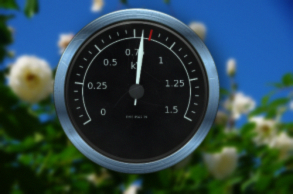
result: **0.8** kV
